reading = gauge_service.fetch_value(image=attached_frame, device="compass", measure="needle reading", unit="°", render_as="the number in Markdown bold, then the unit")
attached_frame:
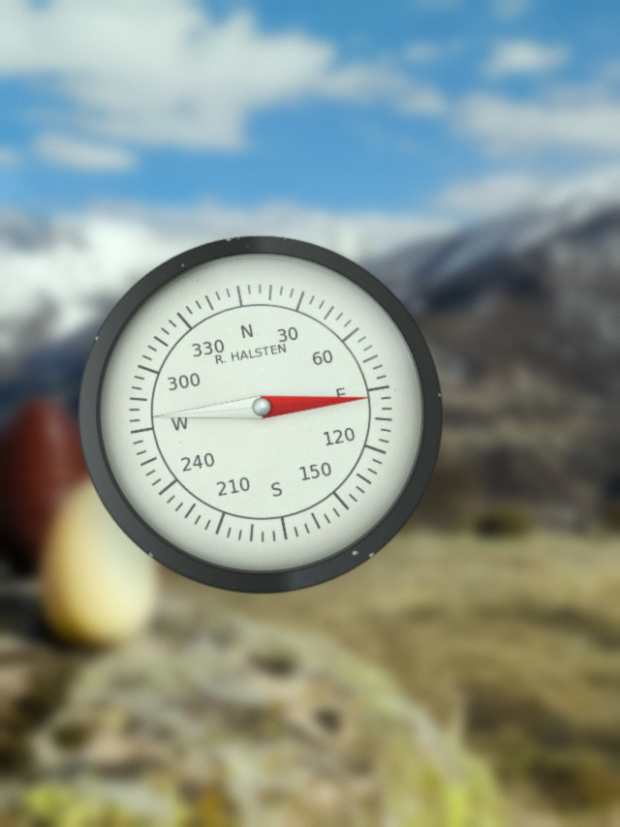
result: **95** °
